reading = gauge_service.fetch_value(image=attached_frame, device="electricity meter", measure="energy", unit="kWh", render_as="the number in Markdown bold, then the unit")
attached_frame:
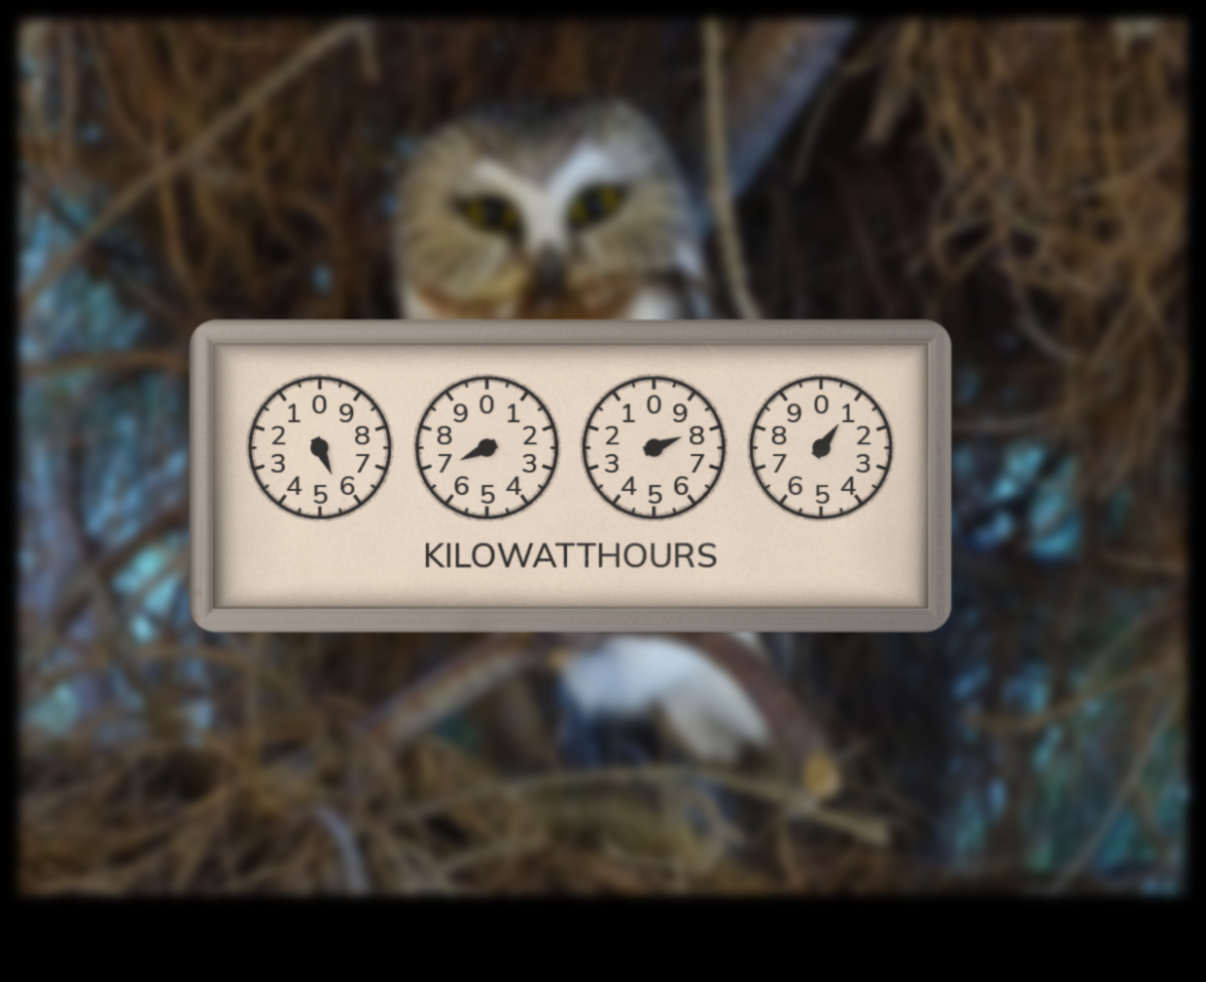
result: **5681** kWh
